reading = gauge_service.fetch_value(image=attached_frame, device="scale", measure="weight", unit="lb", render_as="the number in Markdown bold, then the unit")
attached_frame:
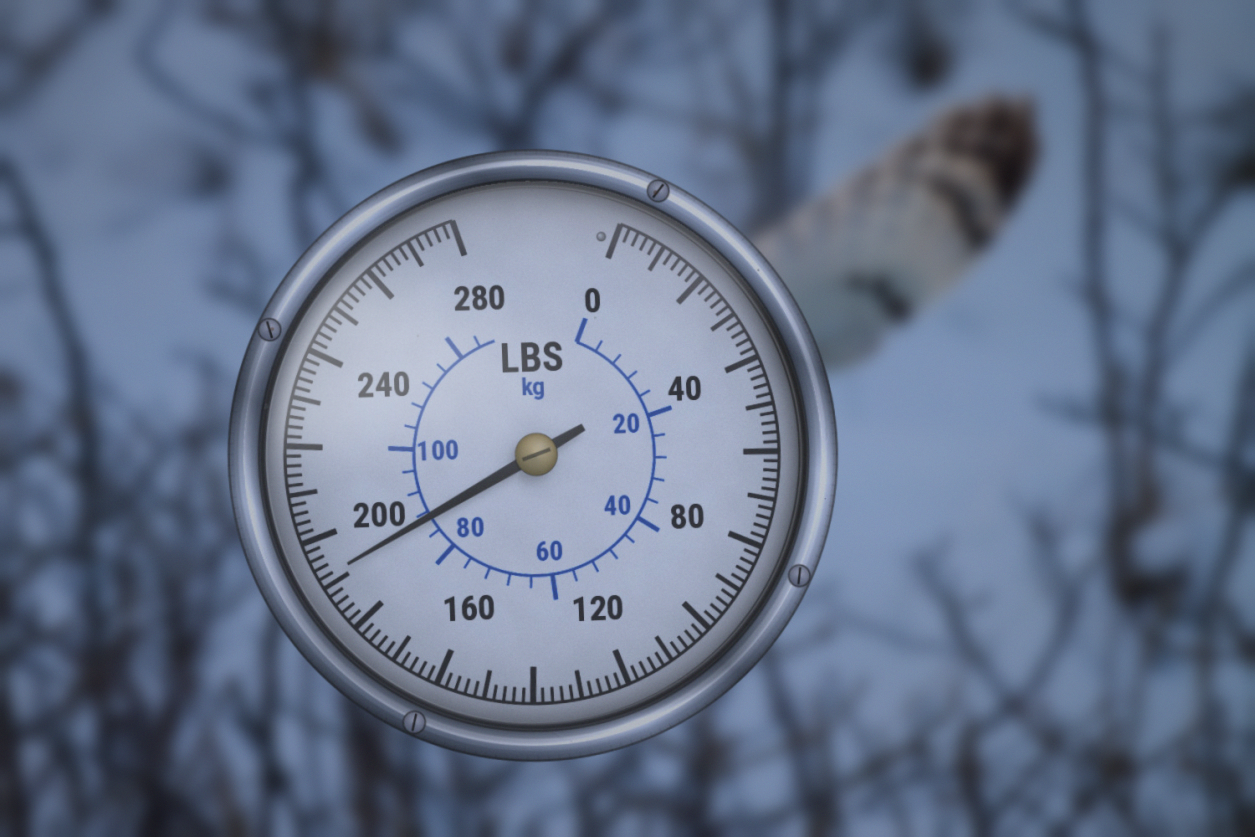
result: **192** lb
